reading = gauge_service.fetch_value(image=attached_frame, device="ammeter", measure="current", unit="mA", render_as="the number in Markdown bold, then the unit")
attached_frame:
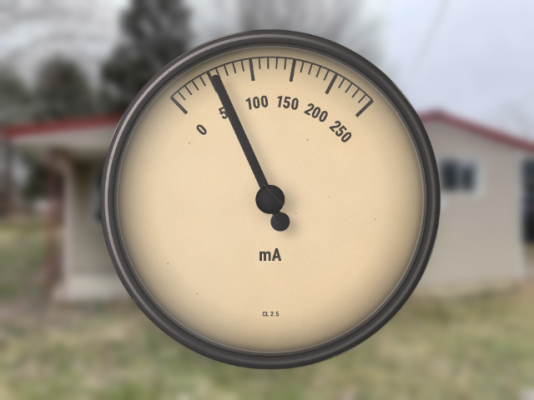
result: **55** mA
